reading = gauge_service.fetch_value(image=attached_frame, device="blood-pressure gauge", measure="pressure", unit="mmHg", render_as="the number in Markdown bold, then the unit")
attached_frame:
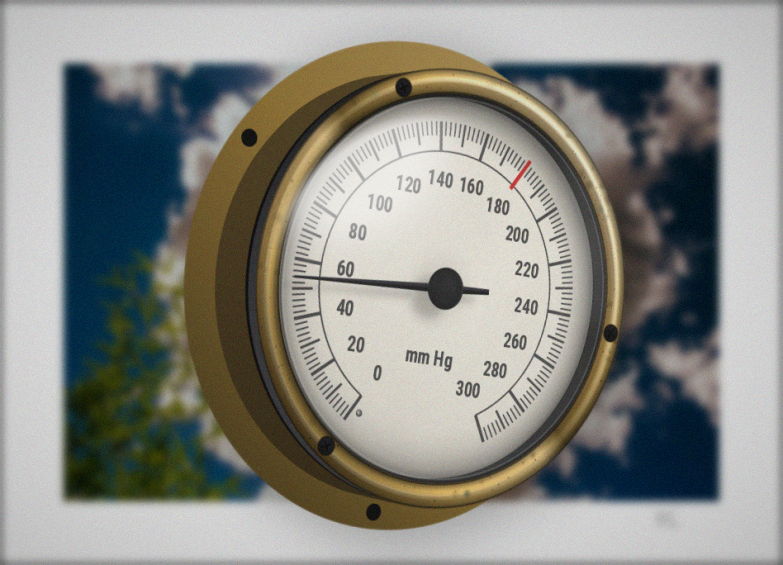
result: **54** mmHg
